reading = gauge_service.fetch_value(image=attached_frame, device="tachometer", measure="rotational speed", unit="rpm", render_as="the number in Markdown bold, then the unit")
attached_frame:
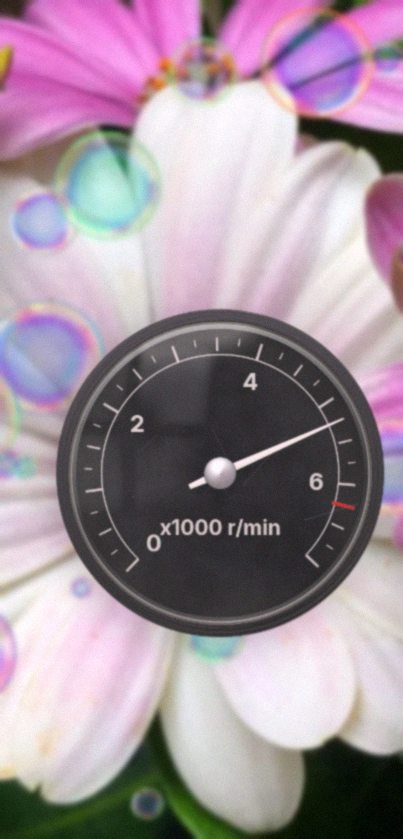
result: **5250** rpm
